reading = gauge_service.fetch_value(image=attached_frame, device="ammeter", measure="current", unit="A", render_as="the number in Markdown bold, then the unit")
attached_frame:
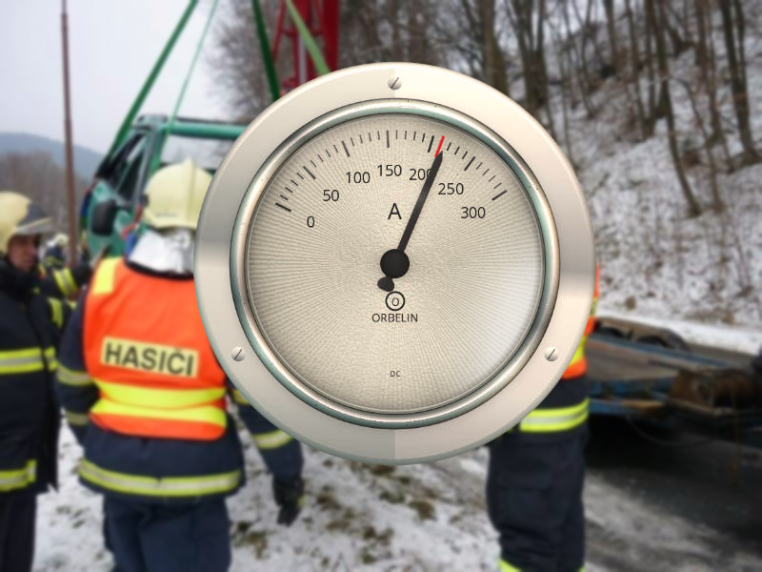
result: **215** A
